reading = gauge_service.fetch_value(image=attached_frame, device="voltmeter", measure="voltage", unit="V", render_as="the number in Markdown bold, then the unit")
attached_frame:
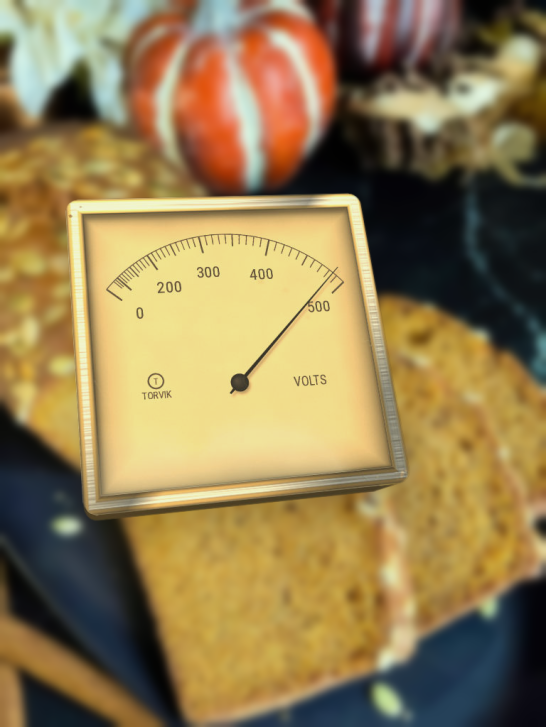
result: **485** V
